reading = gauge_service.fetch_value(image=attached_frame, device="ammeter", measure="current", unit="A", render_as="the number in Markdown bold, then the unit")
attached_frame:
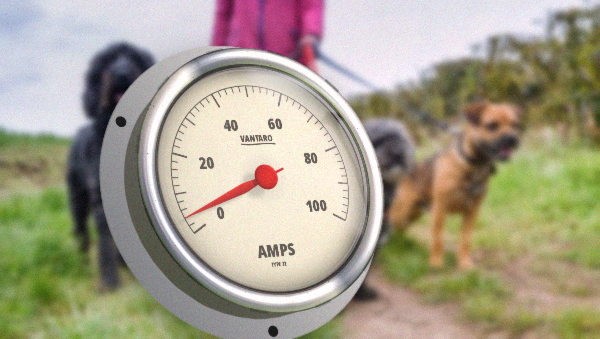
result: **4** A
